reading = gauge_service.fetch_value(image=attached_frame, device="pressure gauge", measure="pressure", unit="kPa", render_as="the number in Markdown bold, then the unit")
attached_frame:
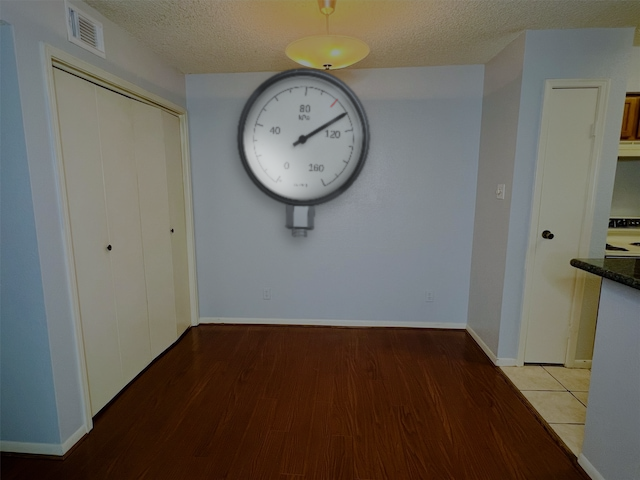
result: **110** kPa
